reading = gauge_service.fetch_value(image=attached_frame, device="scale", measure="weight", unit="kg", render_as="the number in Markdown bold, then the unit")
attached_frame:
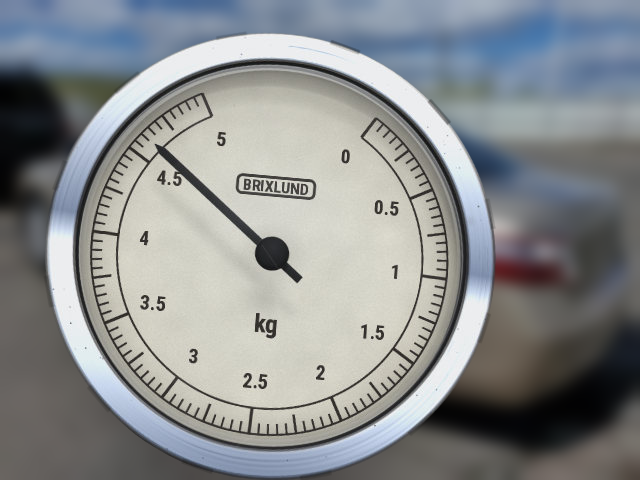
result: **4.6** kg
